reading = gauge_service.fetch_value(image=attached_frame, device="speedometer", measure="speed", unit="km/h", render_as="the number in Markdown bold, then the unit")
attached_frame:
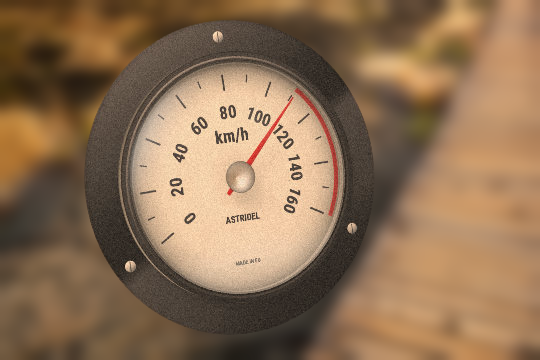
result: **110** km/h
